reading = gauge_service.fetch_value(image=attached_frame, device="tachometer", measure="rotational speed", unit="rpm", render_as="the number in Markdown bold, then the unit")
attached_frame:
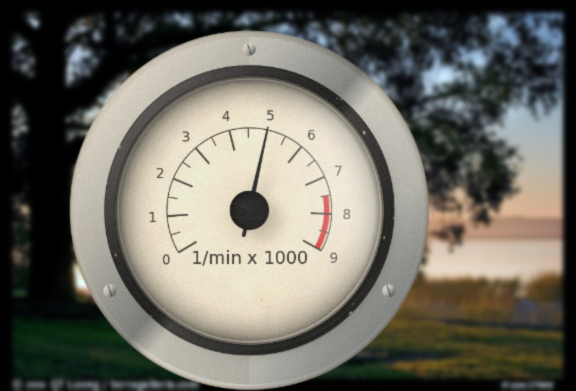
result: **5000** rpm
